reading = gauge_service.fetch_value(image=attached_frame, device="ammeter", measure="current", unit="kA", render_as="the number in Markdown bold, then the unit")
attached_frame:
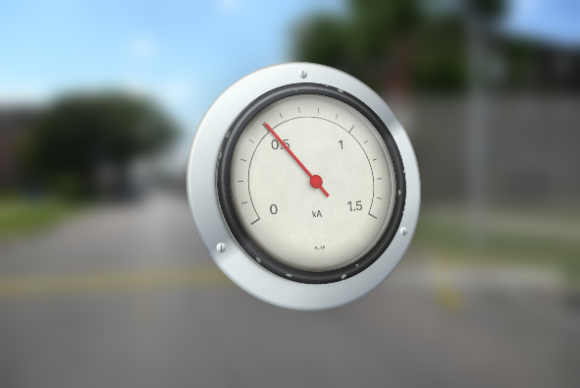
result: **0.5** kA
